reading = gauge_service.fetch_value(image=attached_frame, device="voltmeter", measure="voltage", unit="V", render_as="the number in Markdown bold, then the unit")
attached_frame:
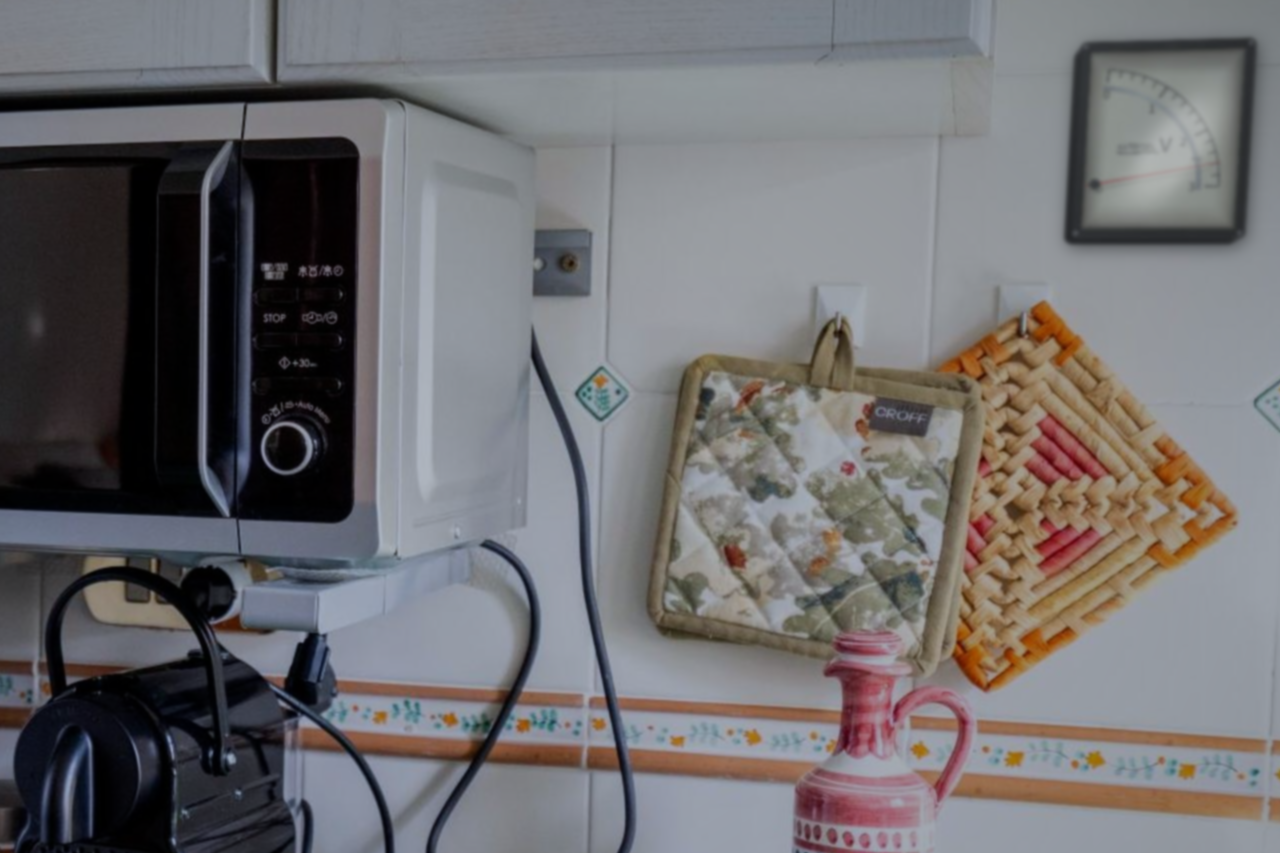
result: **2.6** V
